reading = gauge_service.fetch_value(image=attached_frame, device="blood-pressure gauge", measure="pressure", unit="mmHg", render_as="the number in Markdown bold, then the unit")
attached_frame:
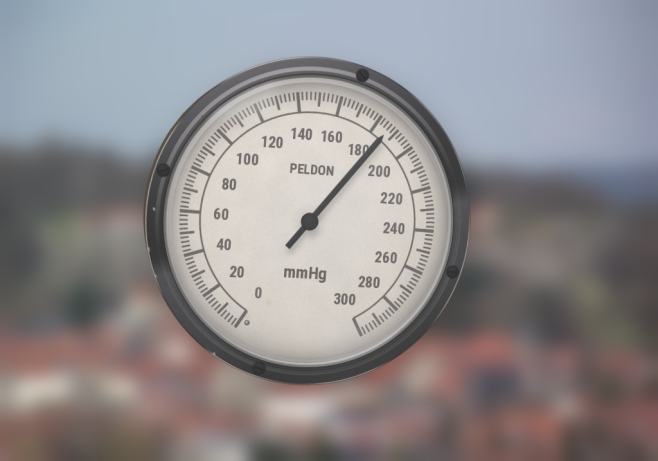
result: **186** mmHg
